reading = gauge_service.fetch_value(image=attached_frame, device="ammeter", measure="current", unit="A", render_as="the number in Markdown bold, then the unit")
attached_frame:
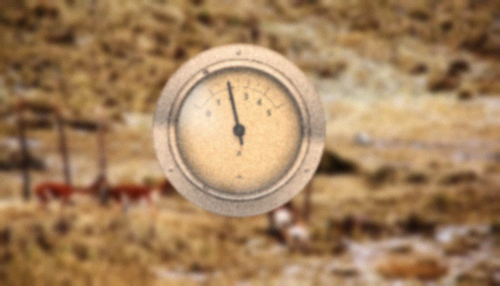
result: **2** A
